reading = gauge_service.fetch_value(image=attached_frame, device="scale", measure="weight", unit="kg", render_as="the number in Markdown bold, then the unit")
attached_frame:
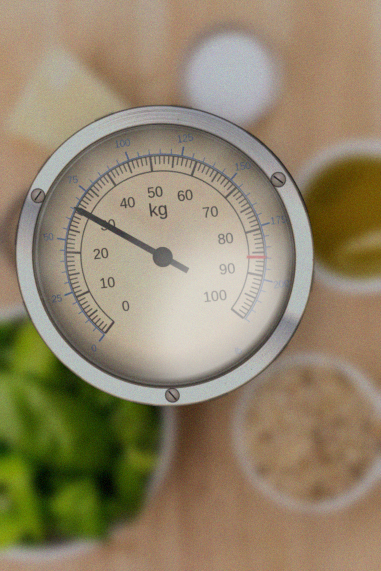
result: **30** kg
